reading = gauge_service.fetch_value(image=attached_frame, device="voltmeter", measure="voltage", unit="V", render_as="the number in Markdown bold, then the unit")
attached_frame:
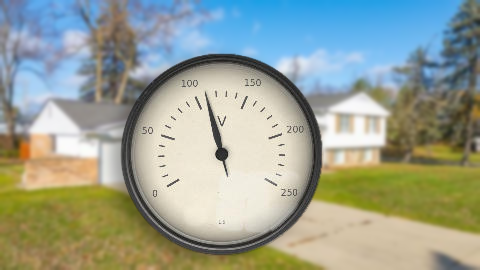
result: **110** V
